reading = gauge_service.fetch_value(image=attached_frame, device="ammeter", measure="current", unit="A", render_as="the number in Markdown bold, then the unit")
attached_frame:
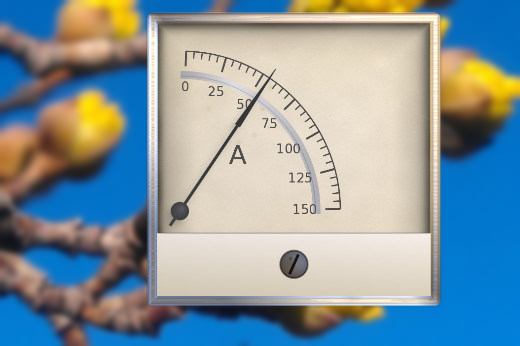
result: **55** A
